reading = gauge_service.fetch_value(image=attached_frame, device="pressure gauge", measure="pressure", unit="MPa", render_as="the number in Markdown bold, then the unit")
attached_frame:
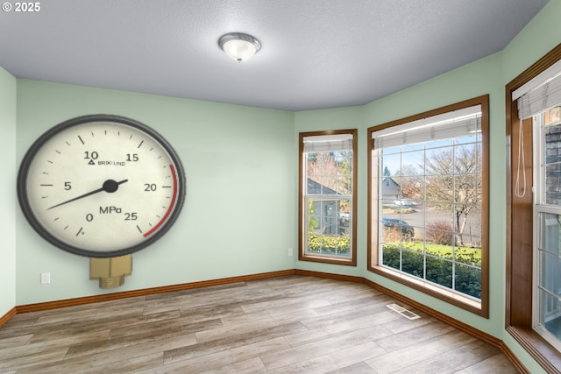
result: **3** MPa
